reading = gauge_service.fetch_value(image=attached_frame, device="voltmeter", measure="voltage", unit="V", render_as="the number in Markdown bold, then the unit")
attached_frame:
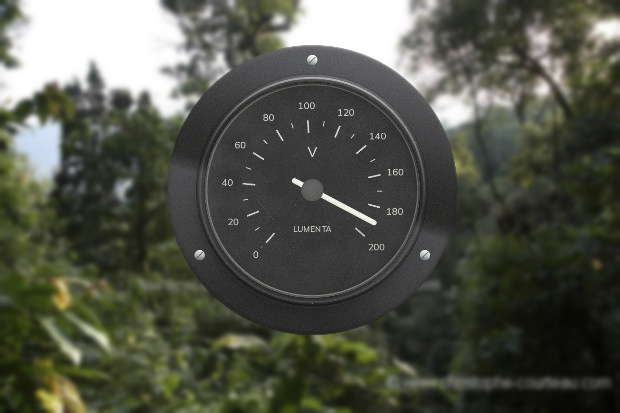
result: **190** V
